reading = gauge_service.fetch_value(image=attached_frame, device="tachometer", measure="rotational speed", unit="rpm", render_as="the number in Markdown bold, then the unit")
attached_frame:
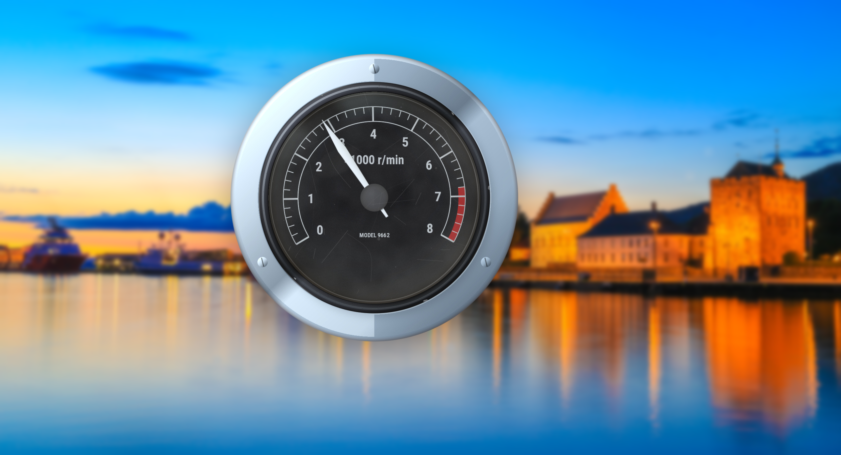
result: **2900** rpm
